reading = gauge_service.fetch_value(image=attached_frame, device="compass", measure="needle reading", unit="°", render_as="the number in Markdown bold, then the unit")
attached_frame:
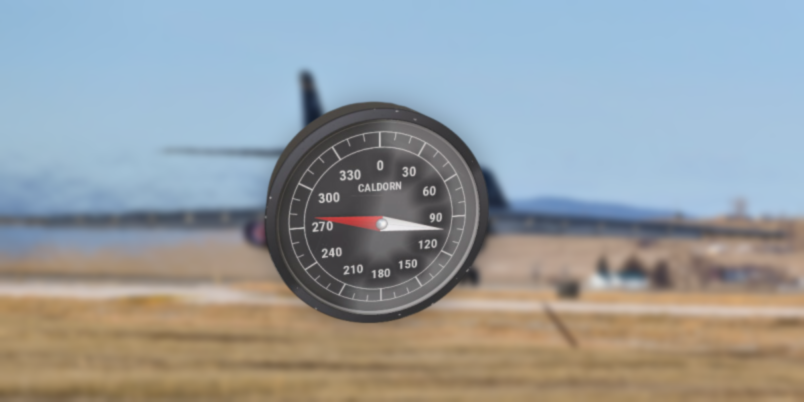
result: **280** °
